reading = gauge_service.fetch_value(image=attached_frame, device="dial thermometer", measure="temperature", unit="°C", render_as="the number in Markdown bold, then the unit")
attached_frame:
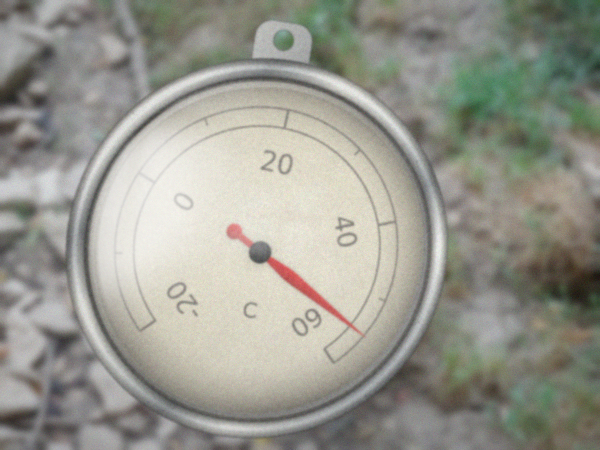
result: **55** °C
